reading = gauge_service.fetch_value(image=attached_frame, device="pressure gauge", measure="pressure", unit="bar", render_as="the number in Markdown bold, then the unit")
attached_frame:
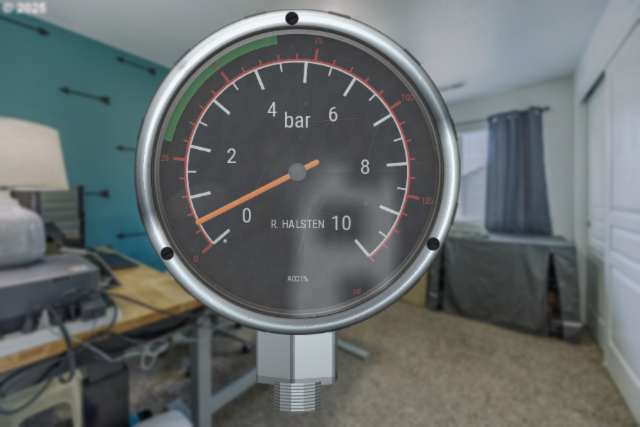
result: **0.5** bar
